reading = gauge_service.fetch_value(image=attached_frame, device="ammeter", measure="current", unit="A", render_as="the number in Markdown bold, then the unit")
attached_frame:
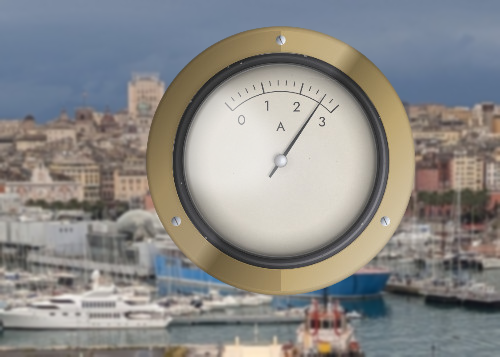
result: **2.6** A
